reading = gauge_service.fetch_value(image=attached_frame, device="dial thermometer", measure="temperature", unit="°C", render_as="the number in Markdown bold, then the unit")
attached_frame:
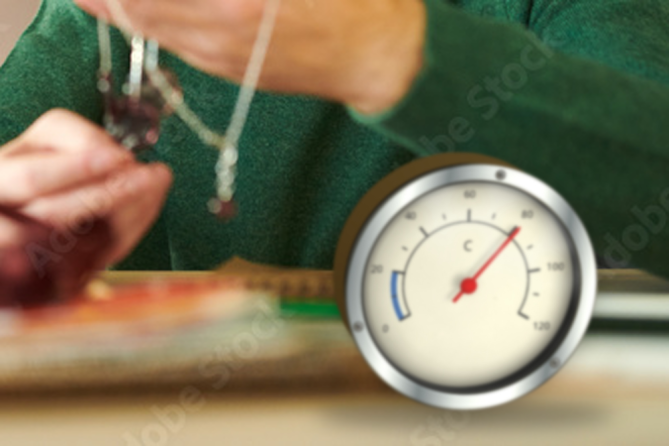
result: **80** °C
